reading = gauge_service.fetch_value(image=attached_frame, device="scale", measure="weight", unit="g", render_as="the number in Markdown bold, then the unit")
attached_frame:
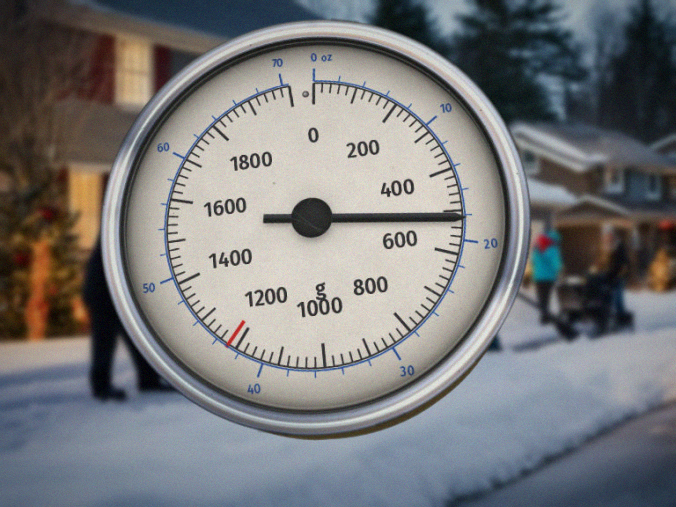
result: **520** g
